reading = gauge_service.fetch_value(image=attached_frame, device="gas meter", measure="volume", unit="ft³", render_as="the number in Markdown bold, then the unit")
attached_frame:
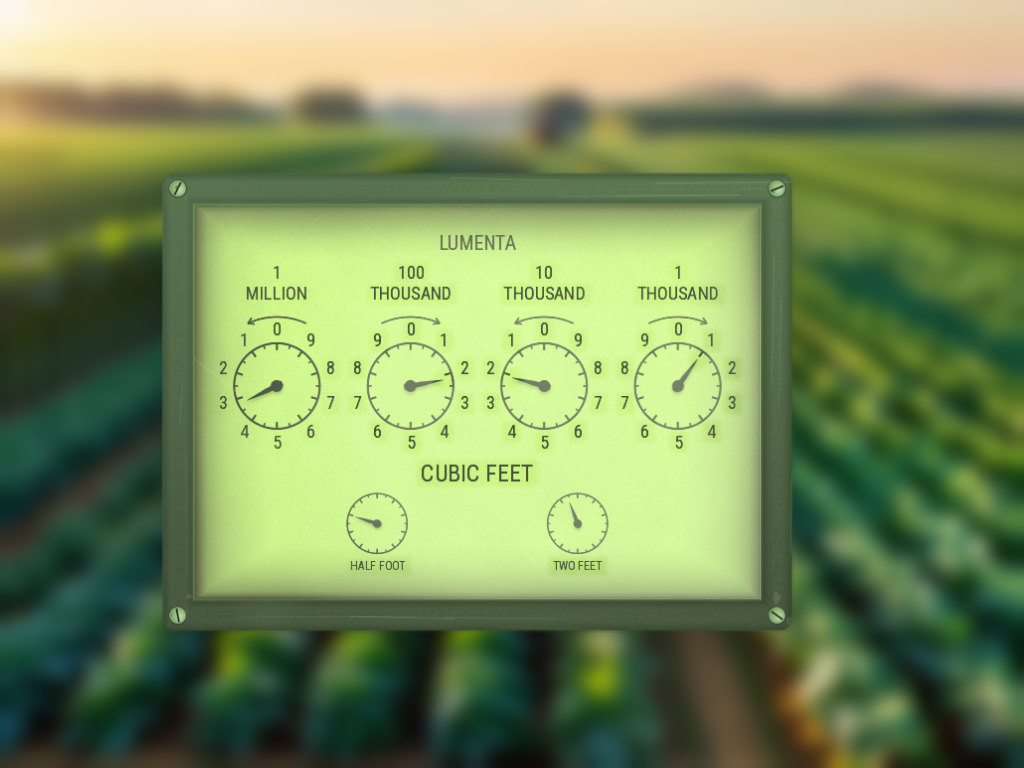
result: **322100** ft³
